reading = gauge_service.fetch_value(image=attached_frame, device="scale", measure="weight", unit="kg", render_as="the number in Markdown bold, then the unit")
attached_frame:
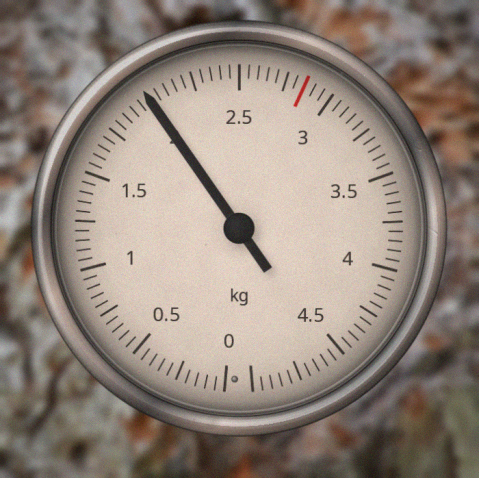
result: **2** kg
